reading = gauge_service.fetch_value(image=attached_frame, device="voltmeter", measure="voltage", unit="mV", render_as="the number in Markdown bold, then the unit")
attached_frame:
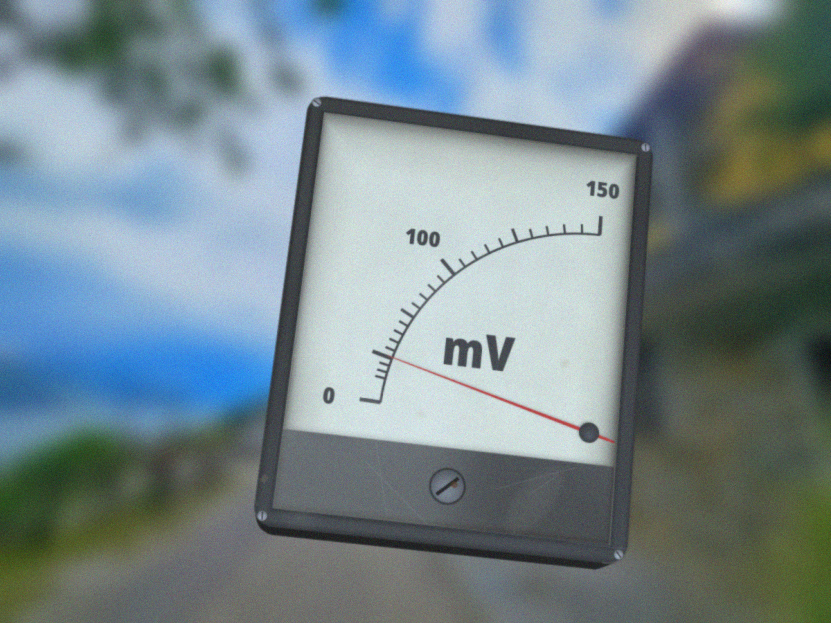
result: **50** mV
